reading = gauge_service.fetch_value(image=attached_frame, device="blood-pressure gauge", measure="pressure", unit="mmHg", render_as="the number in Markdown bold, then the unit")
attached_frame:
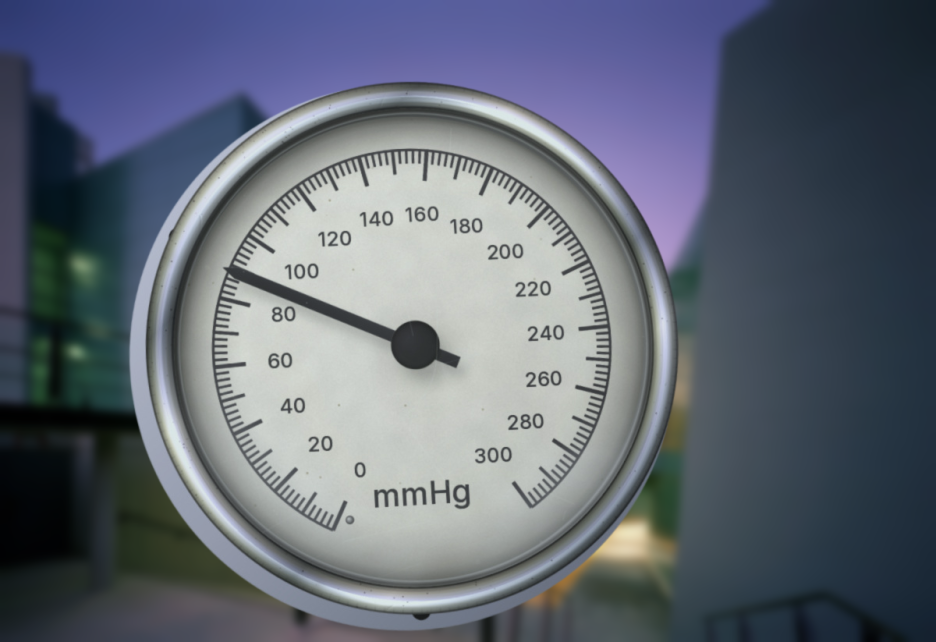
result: **88** mmHg
